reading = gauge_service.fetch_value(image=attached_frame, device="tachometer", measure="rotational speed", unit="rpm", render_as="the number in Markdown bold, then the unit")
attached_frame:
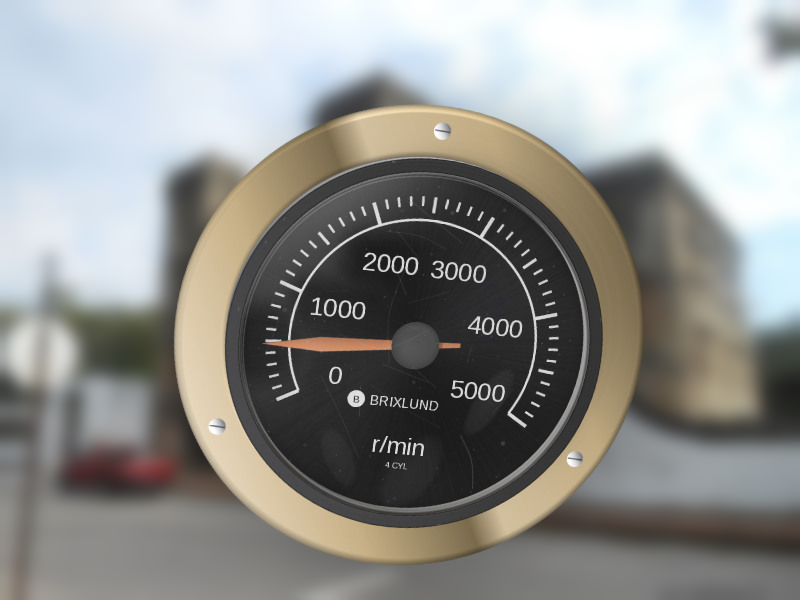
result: **500** rpm
